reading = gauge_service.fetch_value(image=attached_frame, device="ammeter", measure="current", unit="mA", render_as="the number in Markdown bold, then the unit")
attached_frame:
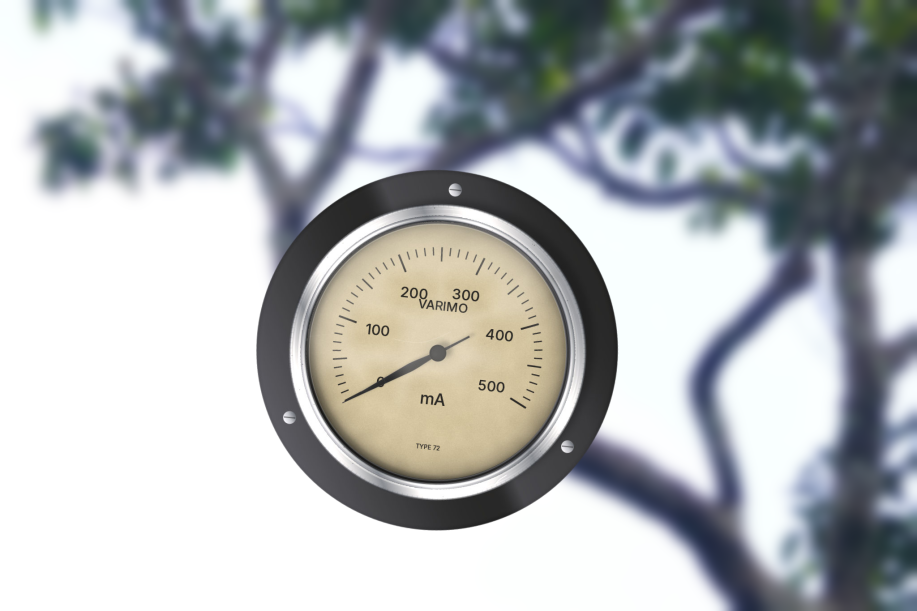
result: **0** mA
